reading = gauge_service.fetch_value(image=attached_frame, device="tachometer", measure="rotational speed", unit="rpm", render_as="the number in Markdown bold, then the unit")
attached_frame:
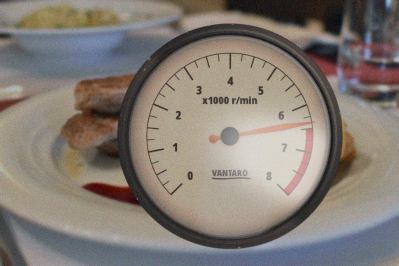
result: **6375** rpm
